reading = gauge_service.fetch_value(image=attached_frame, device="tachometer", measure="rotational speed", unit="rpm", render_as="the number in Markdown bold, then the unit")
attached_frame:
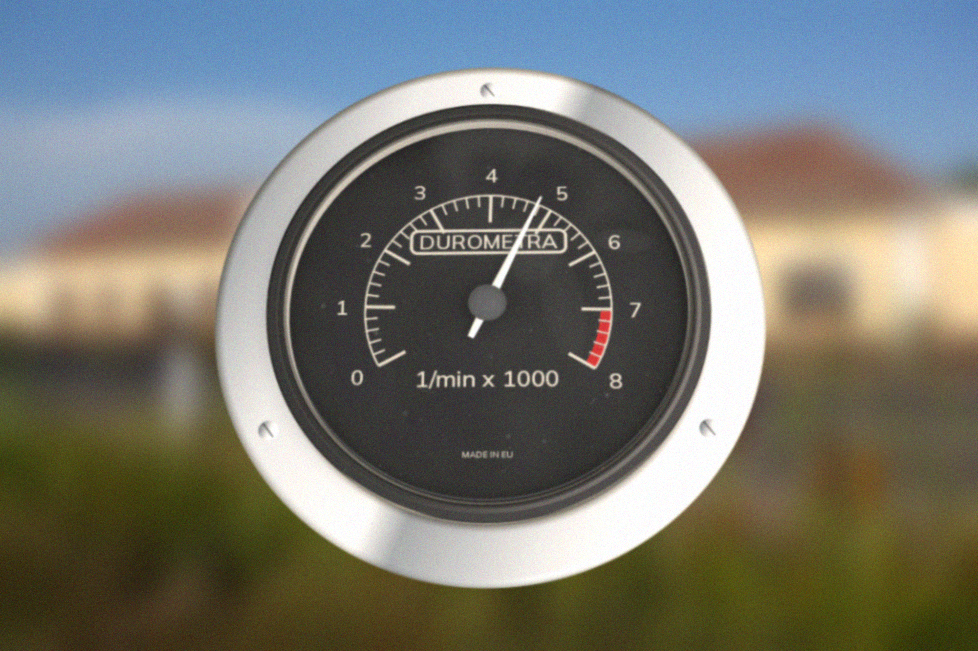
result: **4800** rpm
